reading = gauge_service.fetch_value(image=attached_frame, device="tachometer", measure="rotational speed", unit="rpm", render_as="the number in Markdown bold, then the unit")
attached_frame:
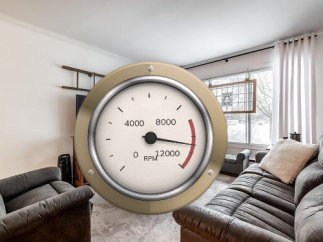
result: **10500** rpm
